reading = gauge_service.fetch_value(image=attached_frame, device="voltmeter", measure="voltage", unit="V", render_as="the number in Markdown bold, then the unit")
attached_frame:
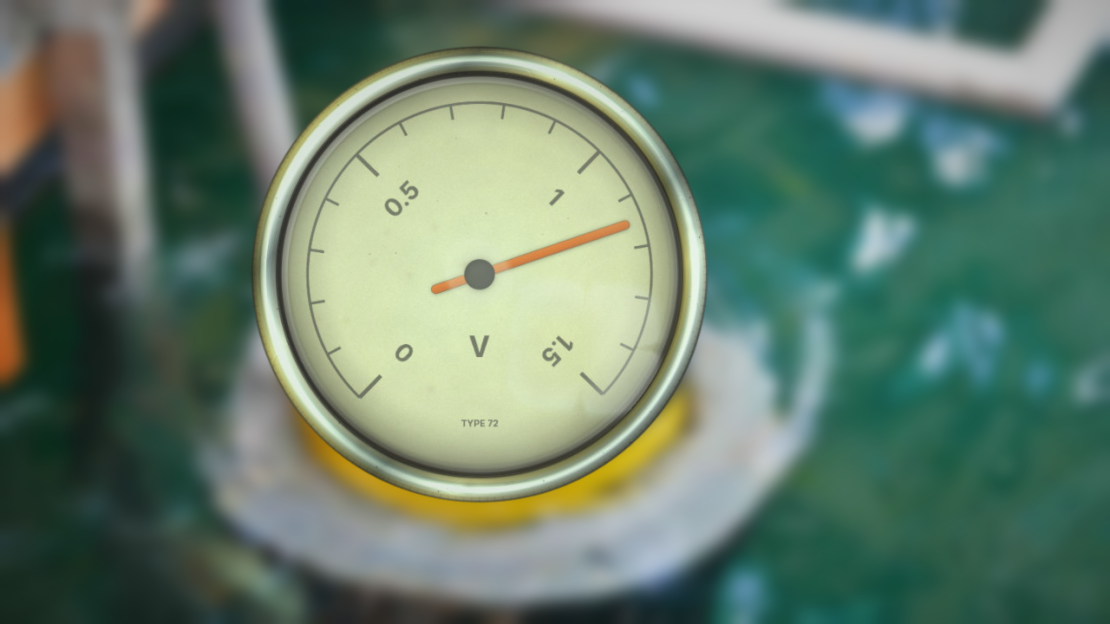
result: **1.15** V
